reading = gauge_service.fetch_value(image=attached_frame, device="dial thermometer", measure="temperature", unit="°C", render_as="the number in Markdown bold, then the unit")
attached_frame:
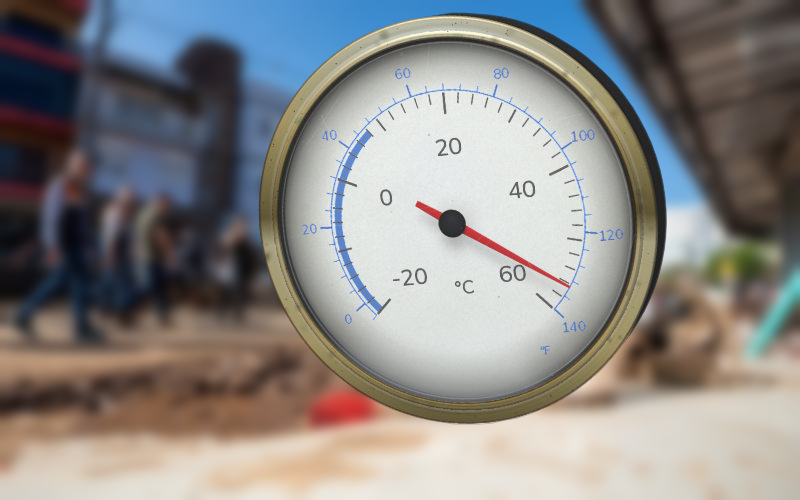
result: **56** °C
